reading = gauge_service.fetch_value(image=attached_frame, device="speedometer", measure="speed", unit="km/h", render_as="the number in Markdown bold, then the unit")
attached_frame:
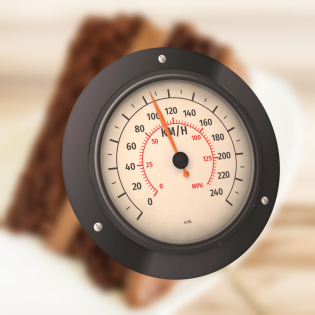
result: **105** km/h
